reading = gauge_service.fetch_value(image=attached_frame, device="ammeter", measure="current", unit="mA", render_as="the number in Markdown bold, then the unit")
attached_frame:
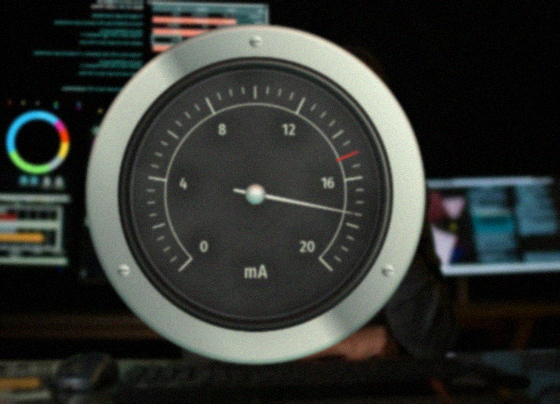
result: **17.5** mA
